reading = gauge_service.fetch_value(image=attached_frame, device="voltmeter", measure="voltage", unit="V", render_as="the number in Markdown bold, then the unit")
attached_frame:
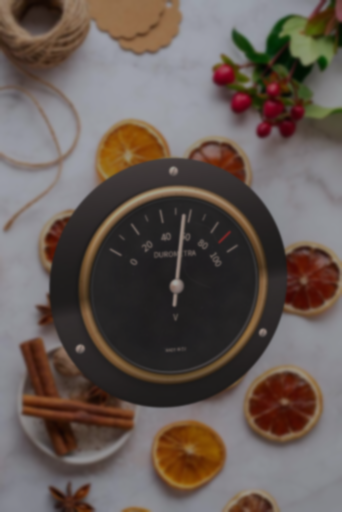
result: **55** V
